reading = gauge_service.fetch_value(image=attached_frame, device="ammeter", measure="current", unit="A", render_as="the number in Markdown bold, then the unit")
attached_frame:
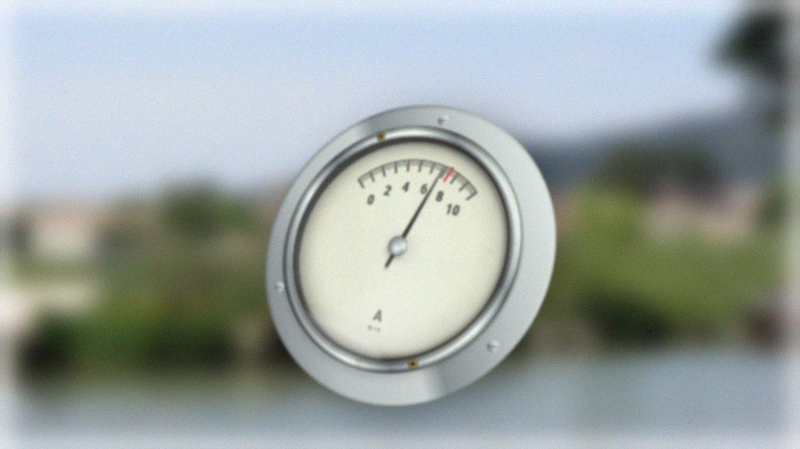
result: **7** A
